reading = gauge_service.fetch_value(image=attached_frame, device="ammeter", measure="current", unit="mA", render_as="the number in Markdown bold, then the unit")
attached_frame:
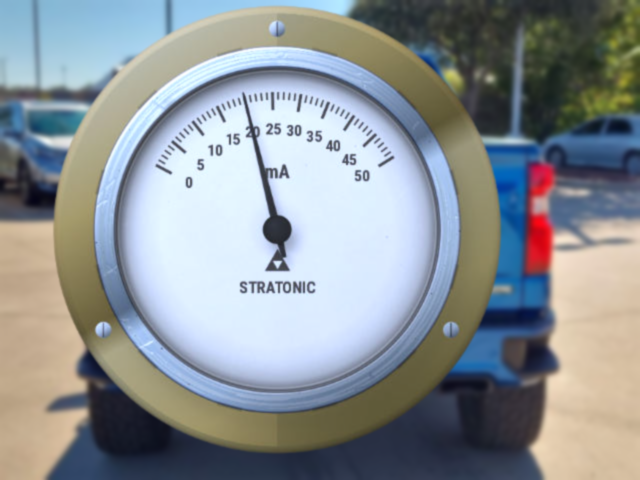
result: **20** mA
